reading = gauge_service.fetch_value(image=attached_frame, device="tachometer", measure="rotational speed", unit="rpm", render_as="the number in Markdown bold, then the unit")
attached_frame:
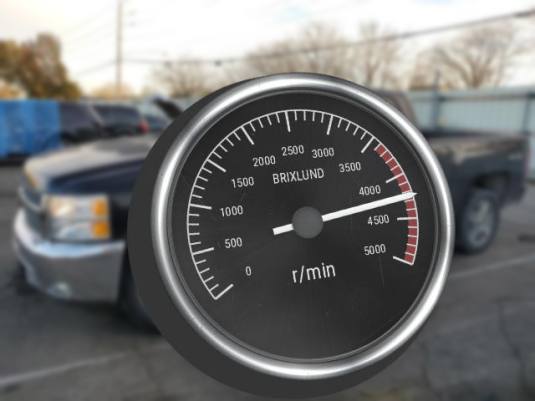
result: **4250** rpm
